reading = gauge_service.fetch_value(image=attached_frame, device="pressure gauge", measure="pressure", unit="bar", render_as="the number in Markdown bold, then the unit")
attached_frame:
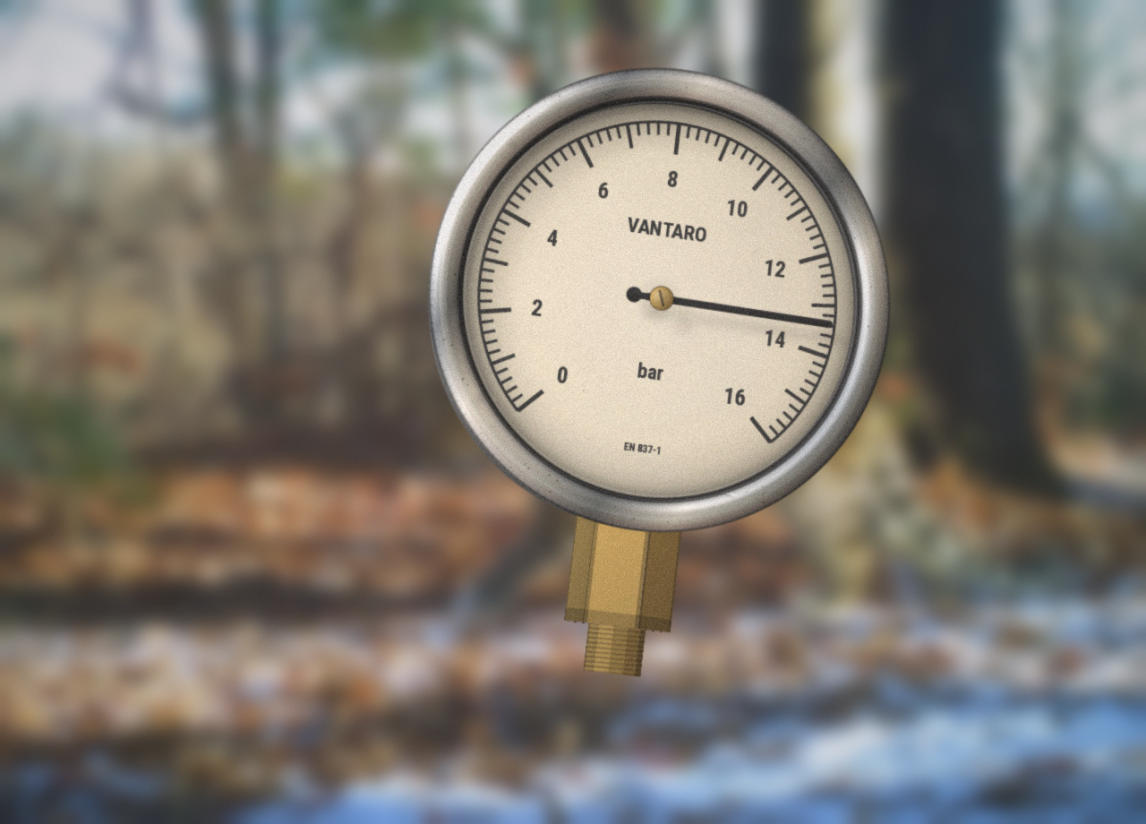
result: **13.4** bar
